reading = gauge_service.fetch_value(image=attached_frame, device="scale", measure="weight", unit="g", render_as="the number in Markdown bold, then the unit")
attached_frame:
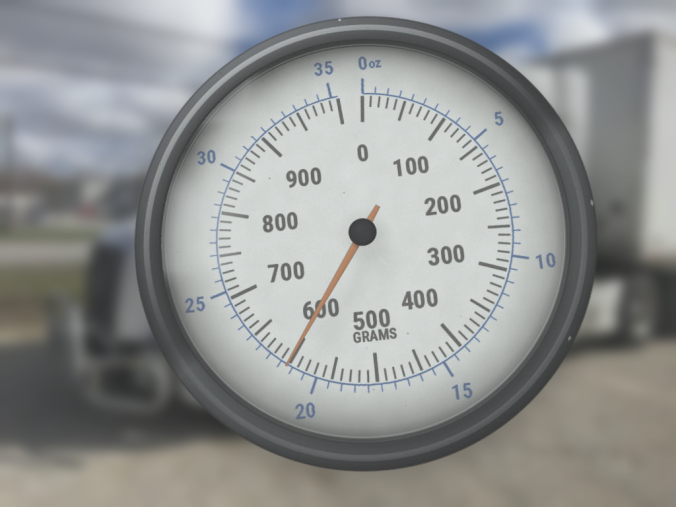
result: **600** g
